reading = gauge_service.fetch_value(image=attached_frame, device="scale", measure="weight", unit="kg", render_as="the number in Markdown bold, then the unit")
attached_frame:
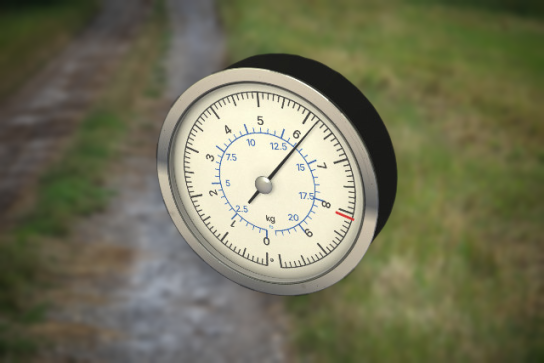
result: **6.2** kg
